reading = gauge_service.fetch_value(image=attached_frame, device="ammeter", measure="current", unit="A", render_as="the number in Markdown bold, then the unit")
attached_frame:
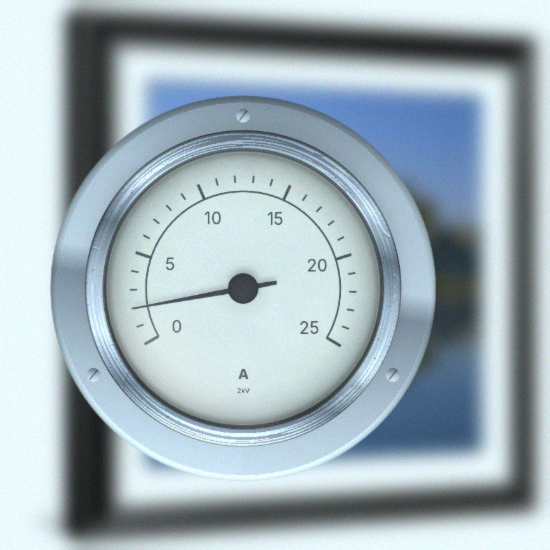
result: **2** A
